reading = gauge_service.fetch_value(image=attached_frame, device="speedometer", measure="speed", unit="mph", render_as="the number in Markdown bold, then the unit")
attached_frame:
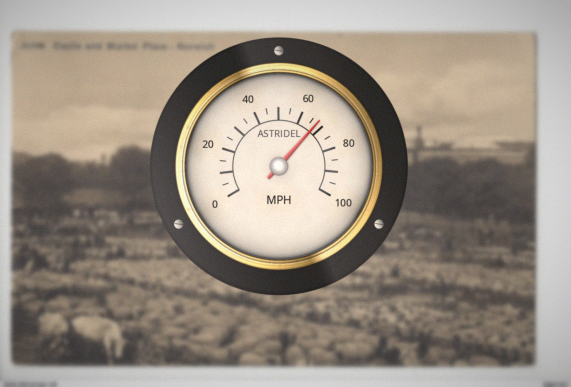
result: **67.5** mph
